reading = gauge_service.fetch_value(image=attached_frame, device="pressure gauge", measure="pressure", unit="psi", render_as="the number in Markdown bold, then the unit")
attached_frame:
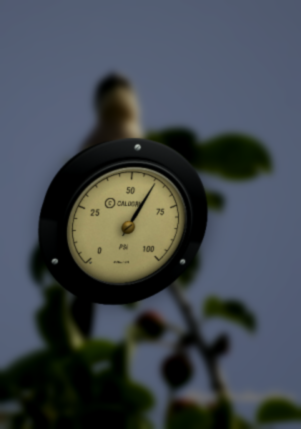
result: **60** psi
